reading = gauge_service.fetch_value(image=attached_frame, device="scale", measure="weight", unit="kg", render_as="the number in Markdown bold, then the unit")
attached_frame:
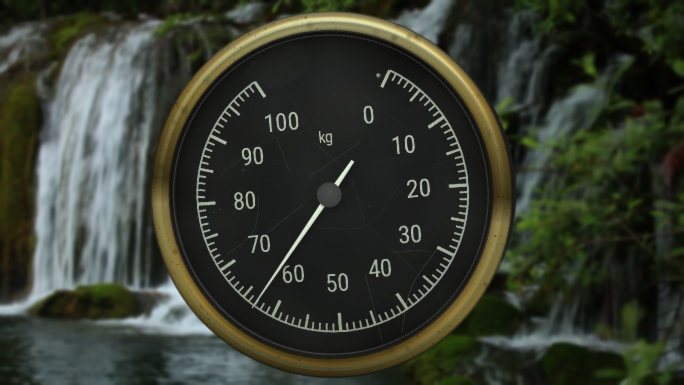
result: **63** kg
